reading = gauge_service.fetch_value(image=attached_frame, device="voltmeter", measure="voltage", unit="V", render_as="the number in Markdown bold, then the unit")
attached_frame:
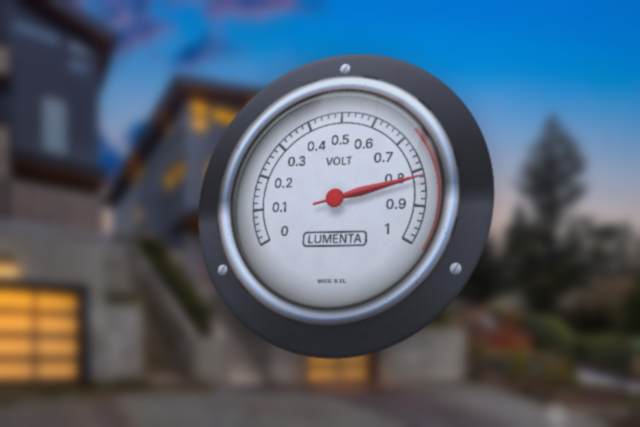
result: **0.82** V
